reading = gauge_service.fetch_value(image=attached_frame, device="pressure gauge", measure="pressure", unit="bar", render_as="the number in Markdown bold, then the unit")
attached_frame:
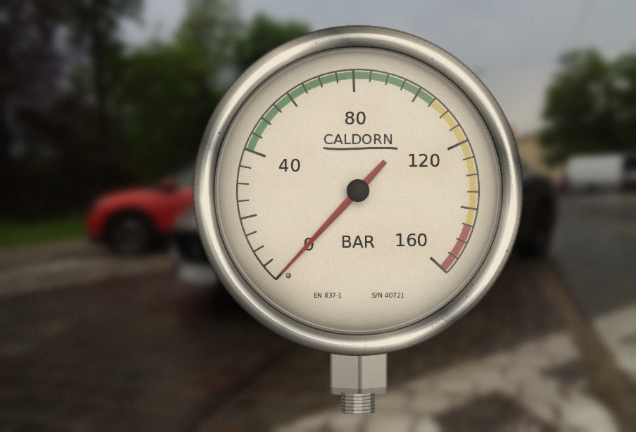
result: **0** bar
